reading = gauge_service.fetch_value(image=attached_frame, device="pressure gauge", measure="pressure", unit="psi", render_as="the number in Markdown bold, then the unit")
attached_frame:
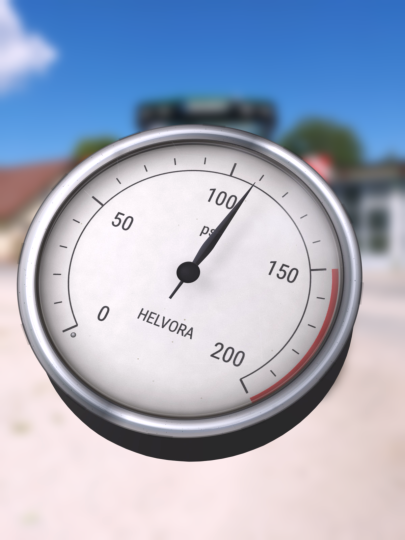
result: **110** psi
